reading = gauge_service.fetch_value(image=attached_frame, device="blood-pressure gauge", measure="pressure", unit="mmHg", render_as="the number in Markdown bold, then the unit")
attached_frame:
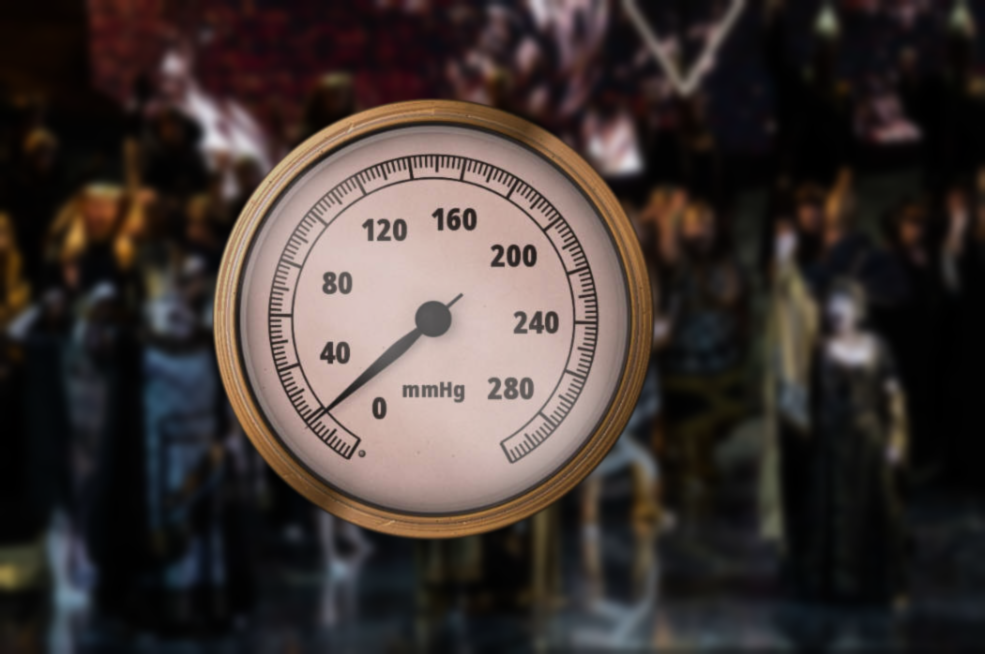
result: **18** mmHg
